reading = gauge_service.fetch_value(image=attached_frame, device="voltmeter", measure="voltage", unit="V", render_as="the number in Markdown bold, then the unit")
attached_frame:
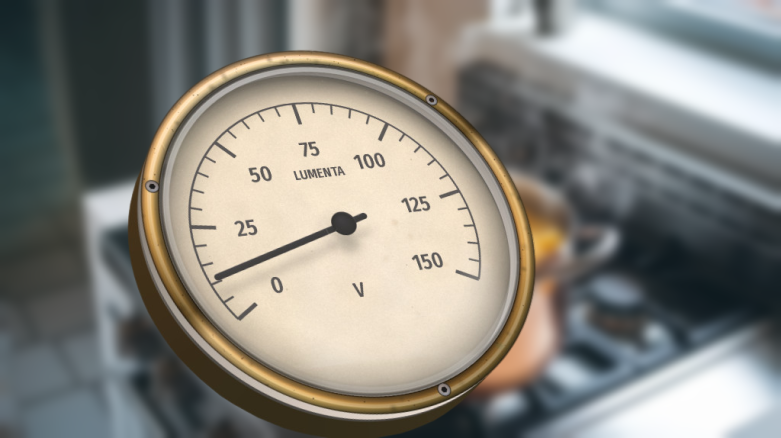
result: **10** V
